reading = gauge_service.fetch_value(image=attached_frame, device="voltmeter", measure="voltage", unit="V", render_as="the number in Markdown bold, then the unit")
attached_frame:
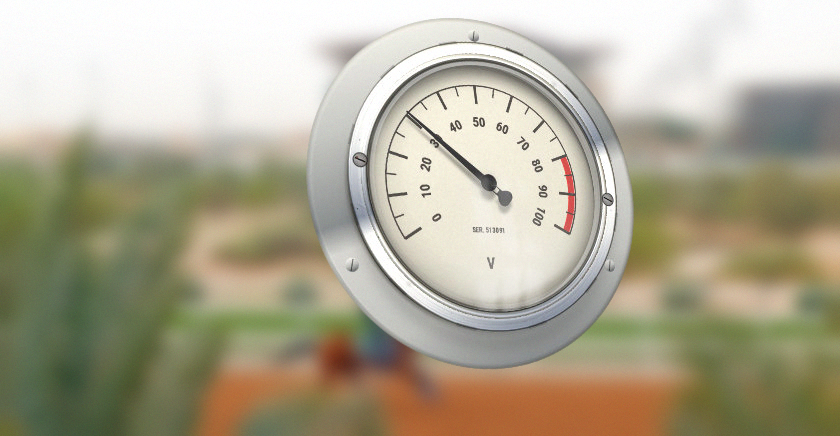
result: **30** V
